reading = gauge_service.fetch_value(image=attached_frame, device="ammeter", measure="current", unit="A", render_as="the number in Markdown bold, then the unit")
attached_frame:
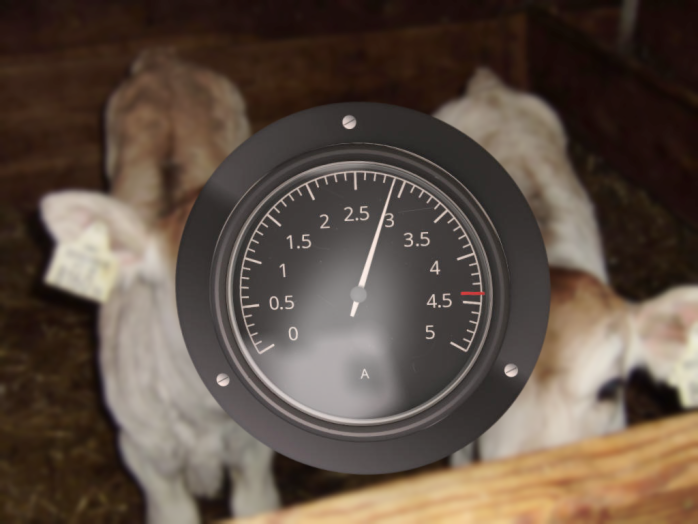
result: **2.9** A
